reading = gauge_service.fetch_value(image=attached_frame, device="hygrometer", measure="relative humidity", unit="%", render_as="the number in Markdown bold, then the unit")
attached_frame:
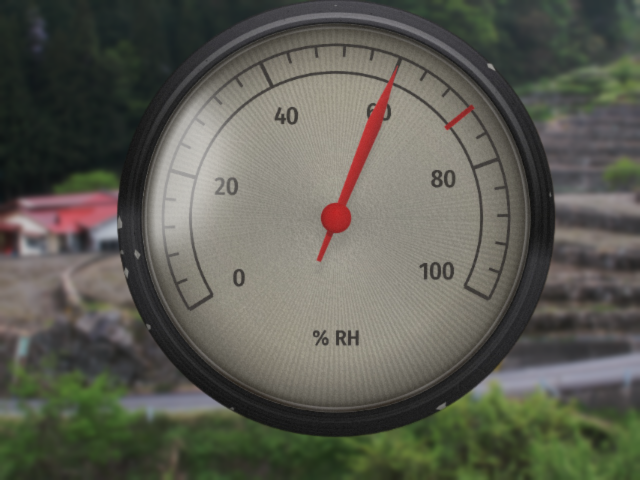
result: **60** %
